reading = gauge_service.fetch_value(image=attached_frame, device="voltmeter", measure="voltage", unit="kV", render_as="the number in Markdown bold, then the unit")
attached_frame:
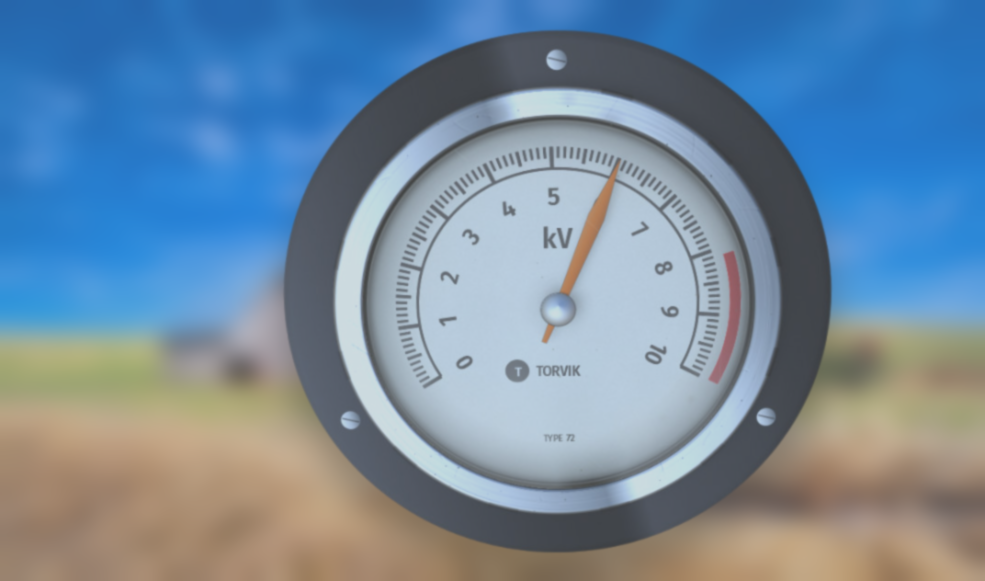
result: **6** kV
